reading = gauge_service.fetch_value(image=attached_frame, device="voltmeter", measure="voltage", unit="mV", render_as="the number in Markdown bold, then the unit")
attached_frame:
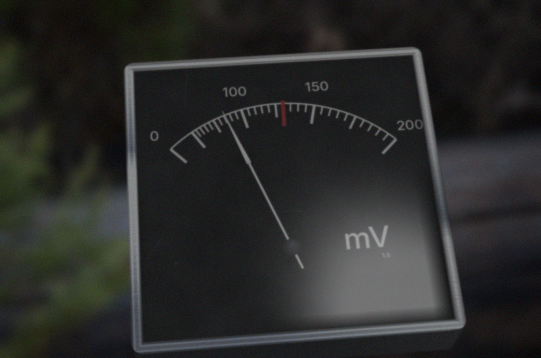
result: **85** mV
